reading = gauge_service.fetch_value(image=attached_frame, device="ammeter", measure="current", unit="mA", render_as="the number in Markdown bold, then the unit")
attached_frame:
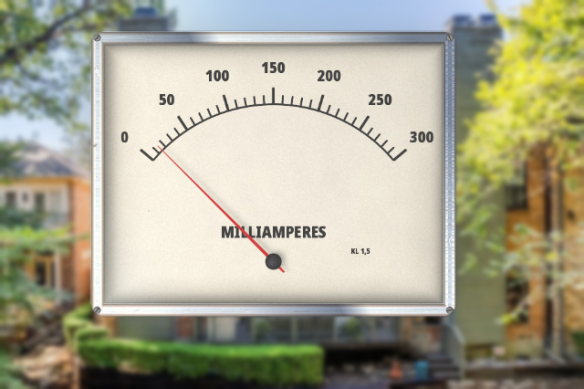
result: **15** mA
